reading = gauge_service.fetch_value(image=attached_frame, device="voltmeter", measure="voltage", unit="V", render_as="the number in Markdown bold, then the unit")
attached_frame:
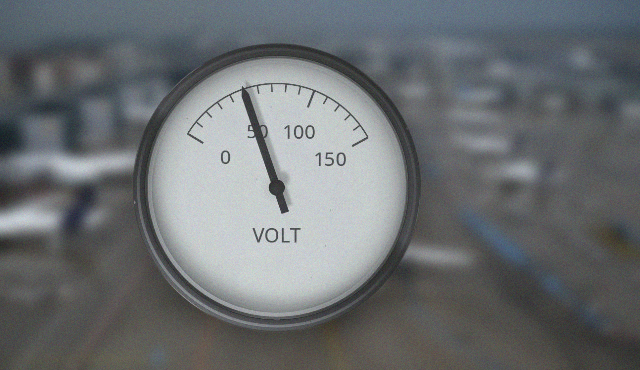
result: **50** V
